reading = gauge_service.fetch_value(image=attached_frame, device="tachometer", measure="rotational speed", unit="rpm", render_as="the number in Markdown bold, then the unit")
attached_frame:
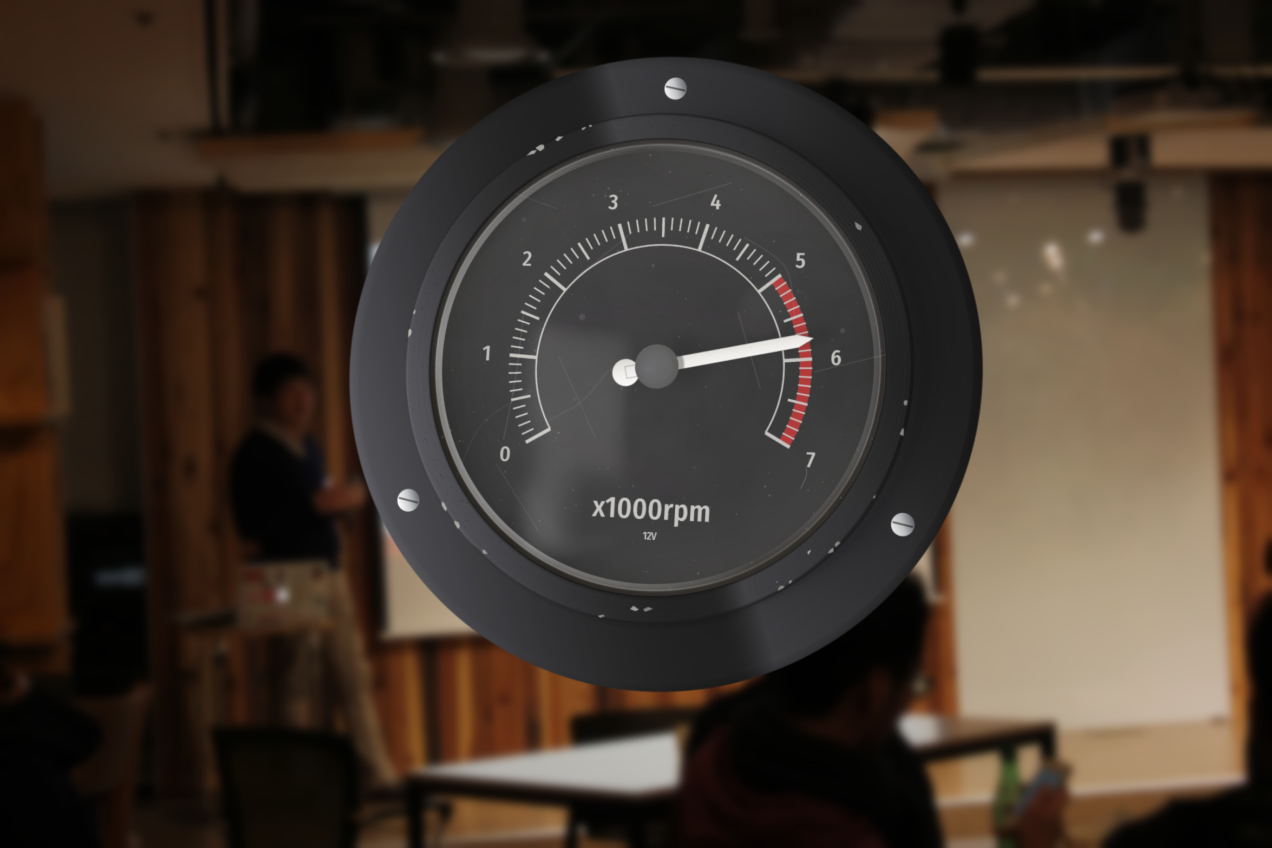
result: **5800** rpm
